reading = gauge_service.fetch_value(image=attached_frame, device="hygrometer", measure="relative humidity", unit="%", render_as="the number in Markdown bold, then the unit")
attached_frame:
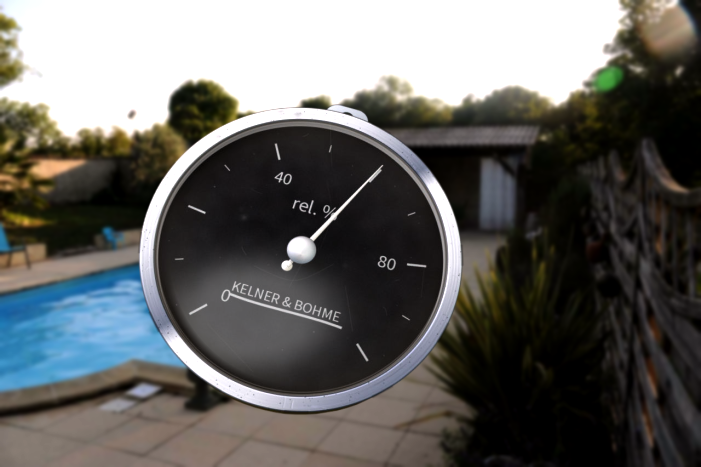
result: **60** %
